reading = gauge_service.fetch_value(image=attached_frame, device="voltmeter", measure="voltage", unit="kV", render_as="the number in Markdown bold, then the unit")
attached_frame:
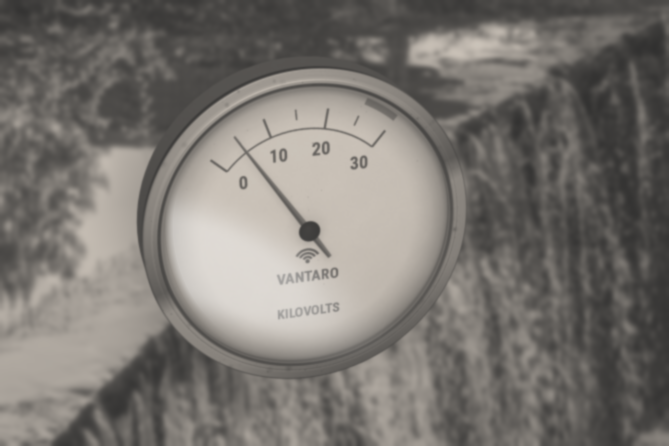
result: **5** kV
